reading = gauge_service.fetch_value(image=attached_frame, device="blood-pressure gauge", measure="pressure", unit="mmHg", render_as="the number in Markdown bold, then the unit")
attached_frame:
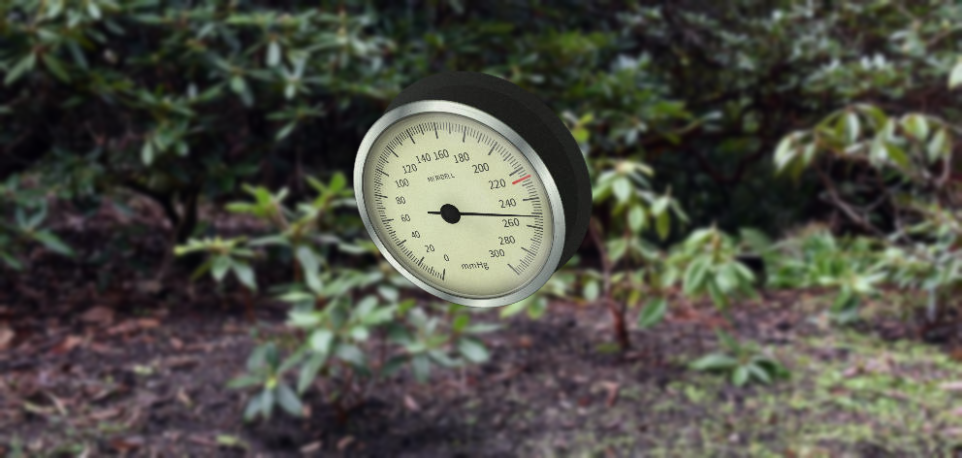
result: **250** mmHg
